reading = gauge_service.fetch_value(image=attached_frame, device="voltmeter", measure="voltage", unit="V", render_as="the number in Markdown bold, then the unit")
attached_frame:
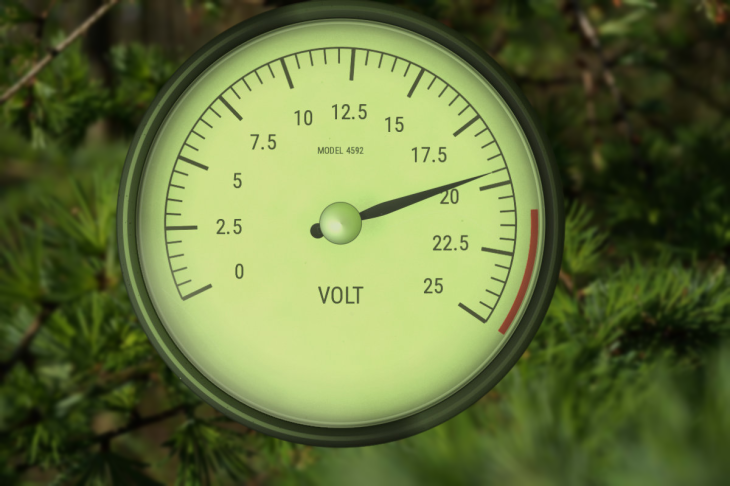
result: **19.5** V
